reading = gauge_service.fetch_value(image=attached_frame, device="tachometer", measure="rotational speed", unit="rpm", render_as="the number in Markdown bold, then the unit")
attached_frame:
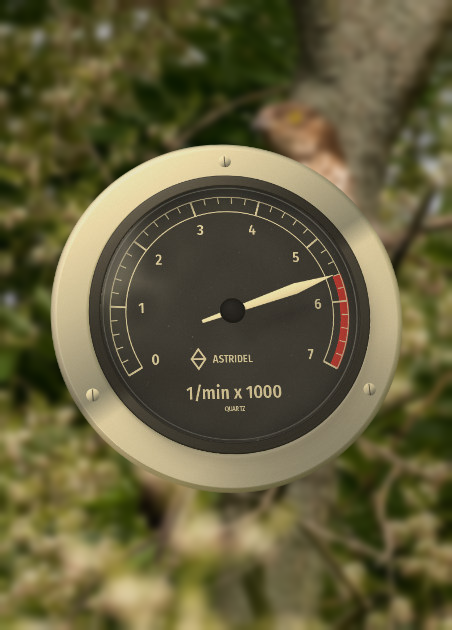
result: **5600** rpm
